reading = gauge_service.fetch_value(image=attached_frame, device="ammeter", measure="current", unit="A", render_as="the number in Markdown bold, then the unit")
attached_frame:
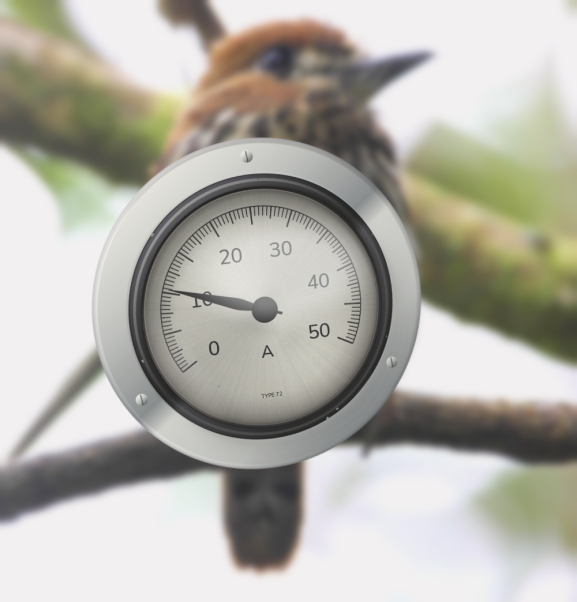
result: **10.5** A
